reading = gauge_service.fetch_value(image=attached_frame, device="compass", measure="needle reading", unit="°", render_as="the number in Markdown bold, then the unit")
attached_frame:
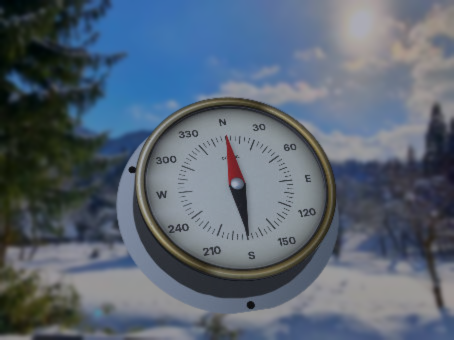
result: **0** °
